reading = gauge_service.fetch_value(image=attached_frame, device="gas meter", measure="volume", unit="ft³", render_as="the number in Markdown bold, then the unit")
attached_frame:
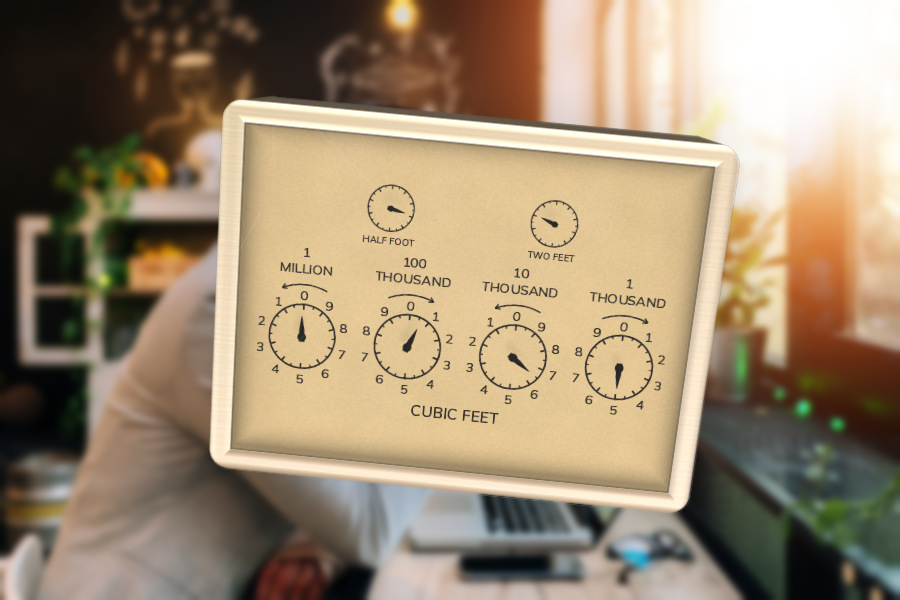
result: **6500** ft³
